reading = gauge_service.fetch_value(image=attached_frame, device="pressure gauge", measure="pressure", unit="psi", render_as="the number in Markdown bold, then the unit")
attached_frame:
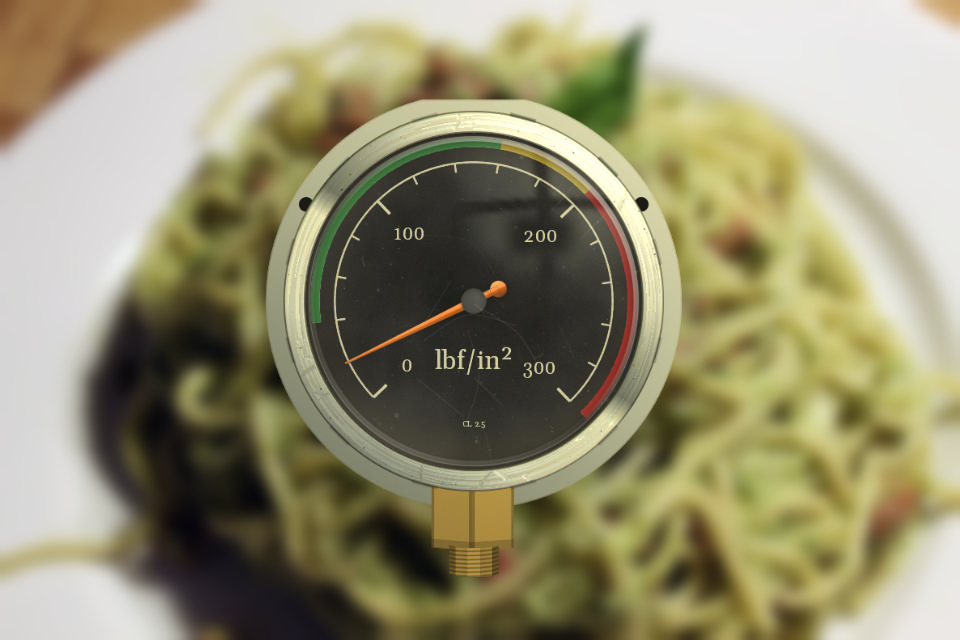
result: **20** psi
